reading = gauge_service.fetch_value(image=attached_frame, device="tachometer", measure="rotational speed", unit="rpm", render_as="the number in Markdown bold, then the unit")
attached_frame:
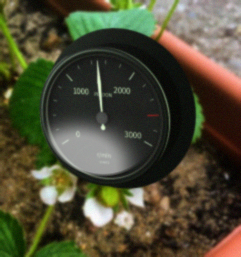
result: **1500** rpm
